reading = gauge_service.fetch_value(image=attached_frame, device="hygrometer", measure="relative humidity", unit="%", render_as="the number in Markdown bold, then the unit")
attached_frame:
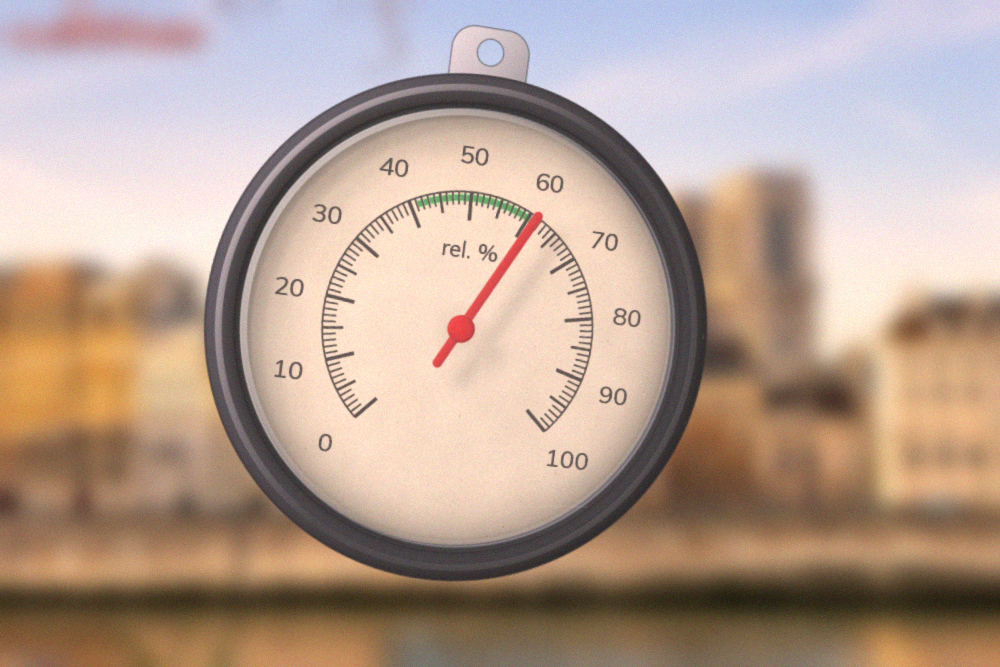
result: **61** %
